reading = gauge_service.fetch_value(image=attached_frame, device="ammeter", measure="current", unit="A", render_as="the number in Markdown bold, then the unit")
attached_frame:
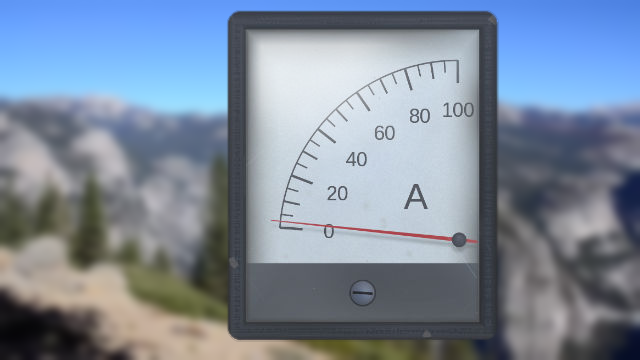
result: **2.5** A
